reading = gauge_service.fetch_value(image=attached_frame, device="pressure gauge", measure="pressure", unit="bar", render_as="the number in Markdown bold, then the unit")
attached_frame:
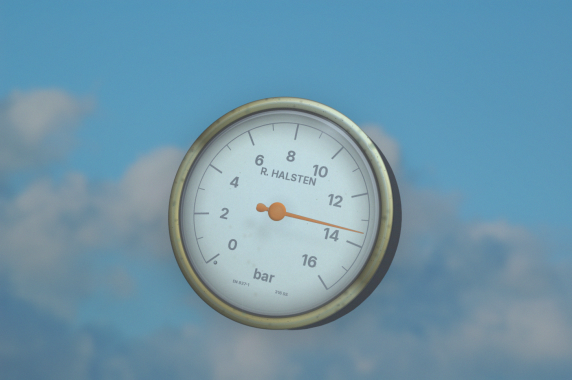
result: **13.5** bar
